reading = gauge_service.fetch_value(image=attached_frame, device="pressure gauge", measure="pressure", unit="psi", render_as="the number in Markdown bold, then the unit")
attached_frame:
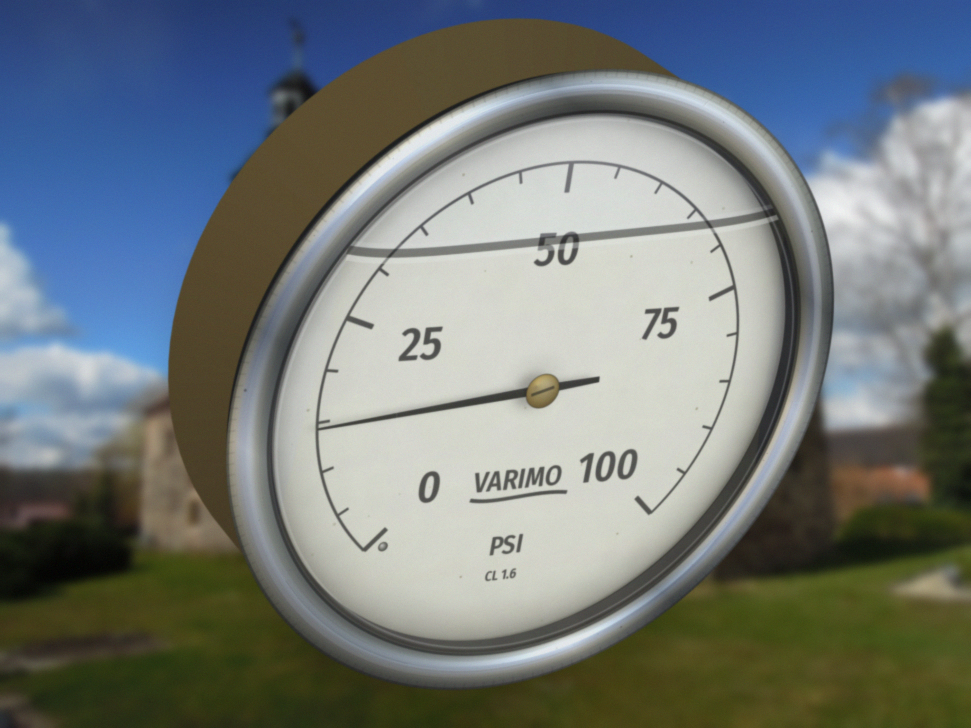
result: **15** psi
